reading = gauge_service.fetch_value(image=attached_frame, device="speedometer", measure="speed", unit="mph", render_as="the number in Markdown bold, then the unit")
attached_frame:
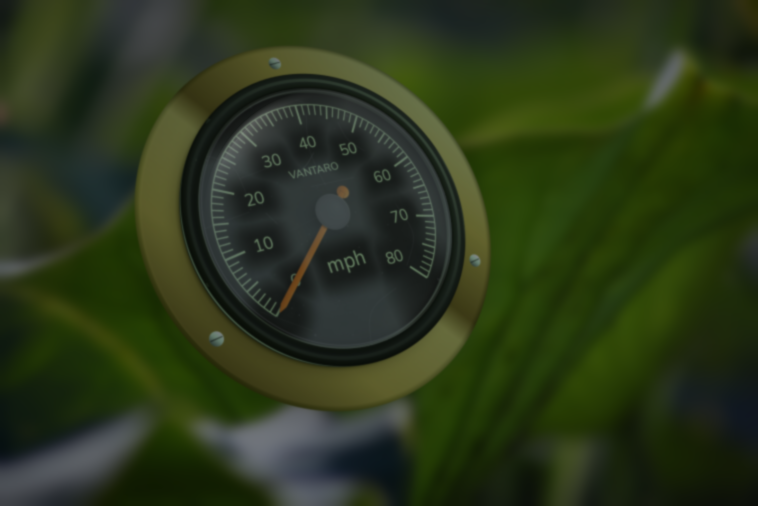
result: **0** mph
